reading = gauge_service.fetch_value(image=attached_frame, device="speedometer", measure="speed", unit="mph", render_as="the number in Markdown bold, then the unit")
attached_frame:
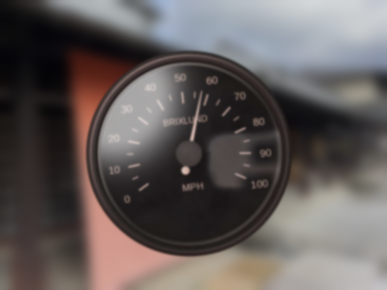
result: **57.5** mph
